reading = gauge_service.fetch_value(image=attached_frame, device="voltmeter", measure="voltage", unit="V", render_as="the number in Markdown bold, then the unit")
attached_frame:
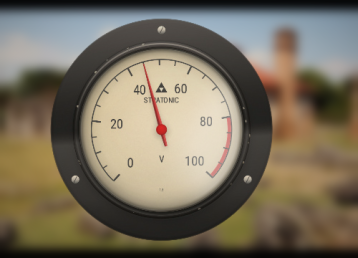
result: **45** V
